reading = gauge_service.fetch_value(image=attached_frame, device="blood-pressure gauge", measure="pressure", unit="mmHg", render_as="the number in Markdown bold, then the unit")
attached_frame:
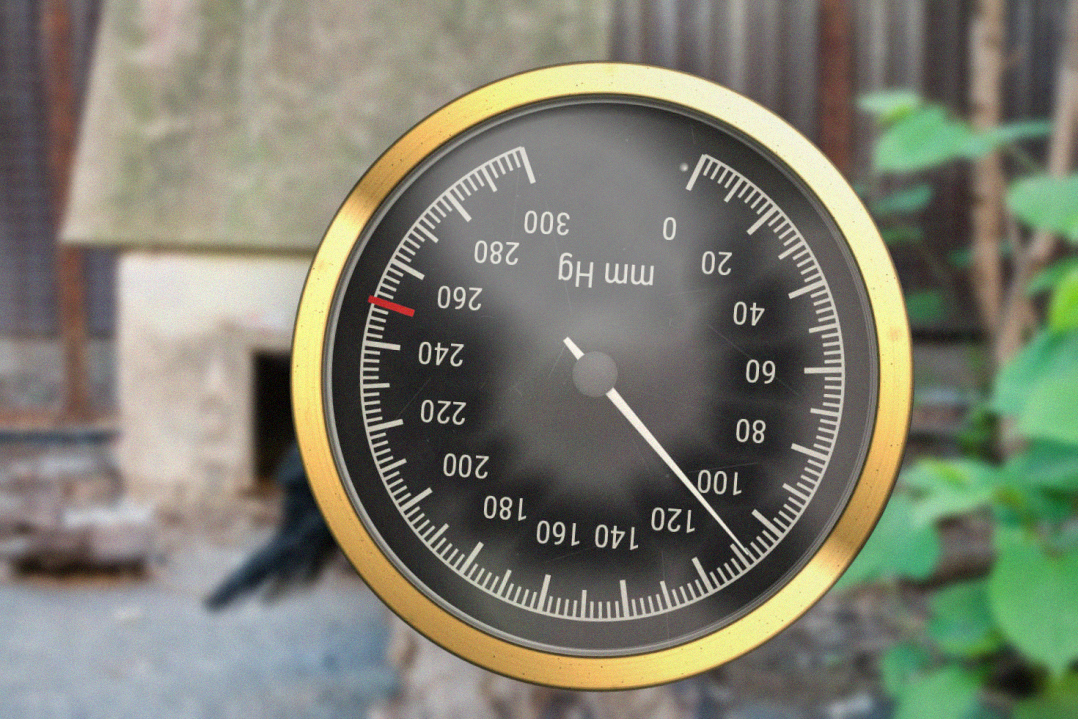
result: **108** mmHg
